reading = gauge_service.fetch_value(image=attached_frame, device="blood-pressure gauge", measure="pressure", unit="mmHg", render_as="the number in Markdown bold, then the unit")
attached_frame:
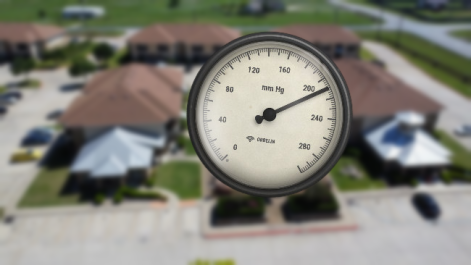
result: **210** mmHg
